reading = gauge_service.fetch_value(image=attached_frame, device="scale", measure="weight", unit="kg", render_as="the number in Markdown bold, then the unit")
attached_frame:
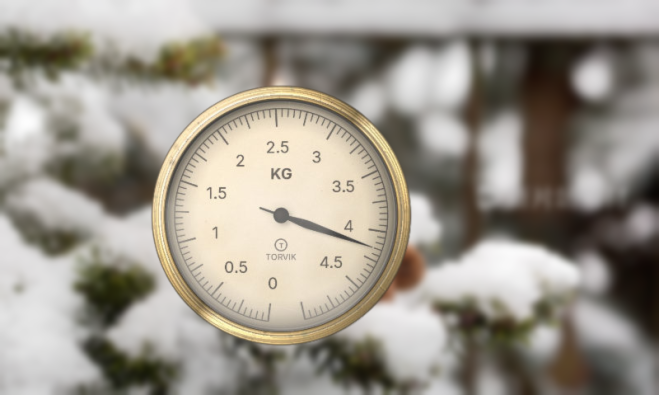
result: **4.15** kg
